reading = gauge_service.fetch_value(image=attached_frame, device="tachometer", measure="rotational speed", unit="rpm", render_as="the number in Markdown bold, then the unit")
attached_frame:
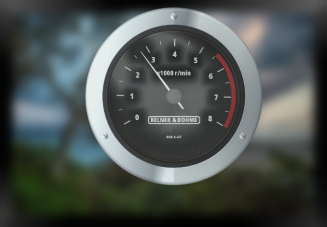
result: **2750** rpm
